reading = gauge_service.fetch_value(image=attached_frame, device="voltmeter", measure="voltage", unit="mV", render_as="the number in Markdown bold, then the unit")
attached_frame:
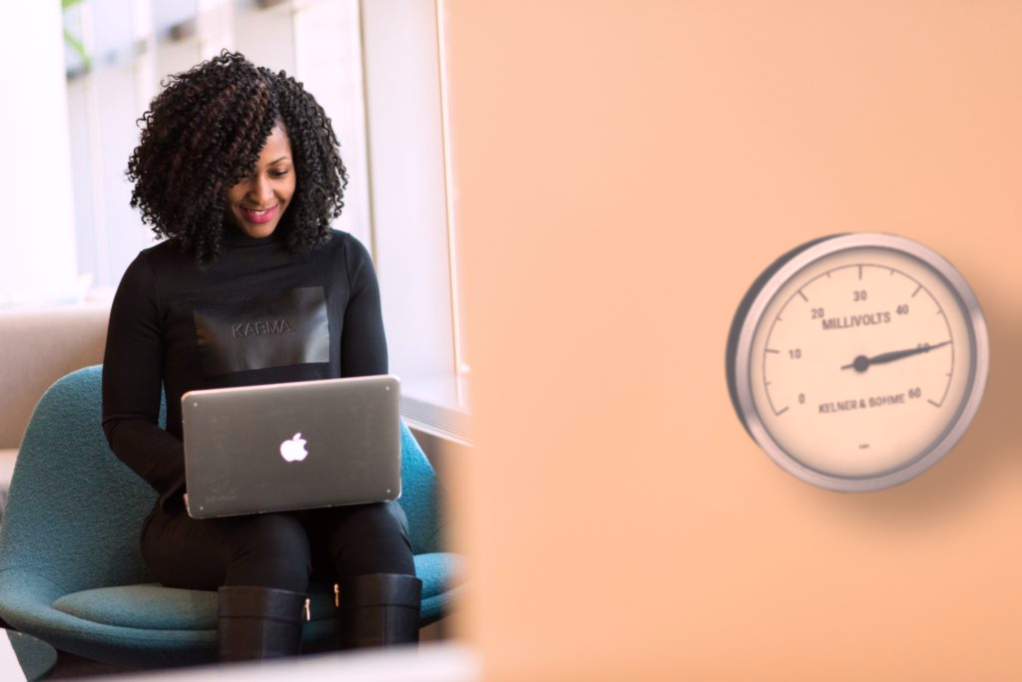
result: **50** mV
